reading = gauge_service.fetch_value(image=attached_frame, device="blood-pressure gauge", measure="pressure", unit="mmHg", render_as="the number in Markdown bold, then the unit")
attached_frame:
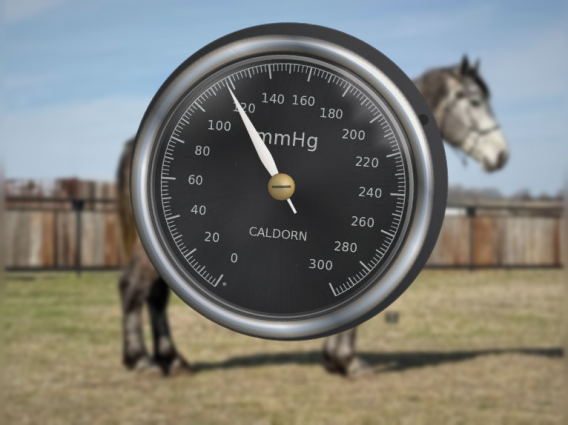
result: **118** mmHg
